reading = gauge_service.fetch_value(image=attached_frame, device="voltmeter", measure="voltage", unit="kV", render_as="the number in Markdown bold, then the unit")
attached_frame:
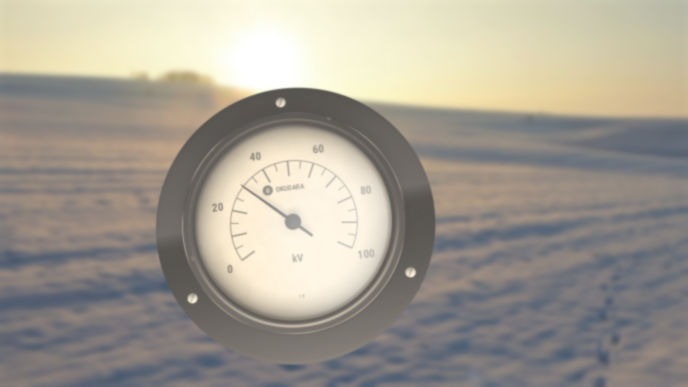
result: **30** kV
